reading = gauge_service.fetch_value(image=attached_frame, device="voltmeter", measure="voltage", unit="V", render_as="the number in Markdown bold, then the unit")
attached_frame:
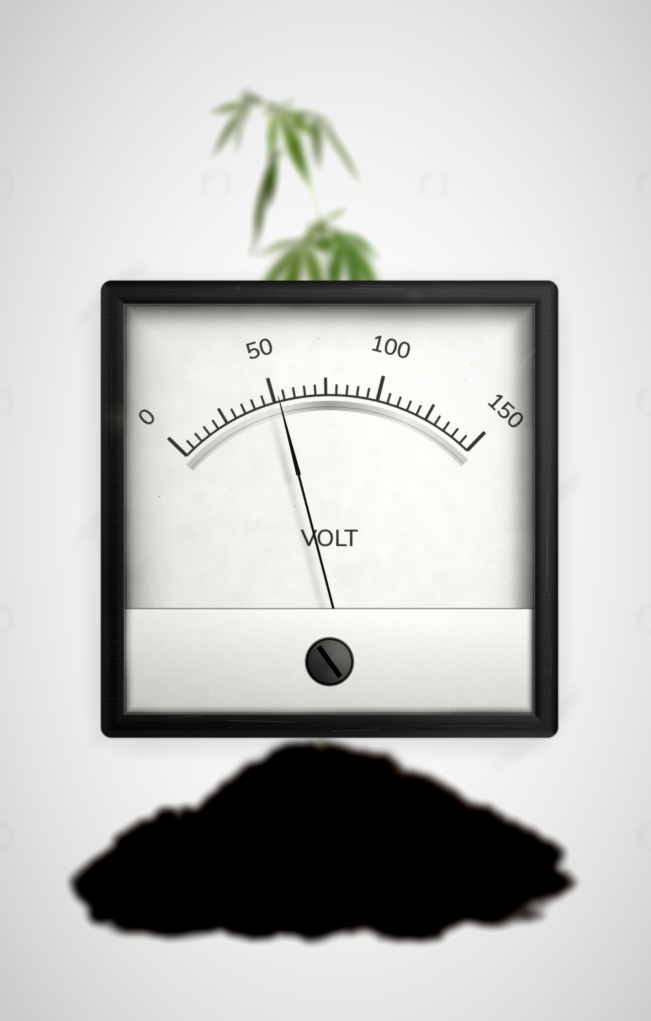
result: **52.5** V
